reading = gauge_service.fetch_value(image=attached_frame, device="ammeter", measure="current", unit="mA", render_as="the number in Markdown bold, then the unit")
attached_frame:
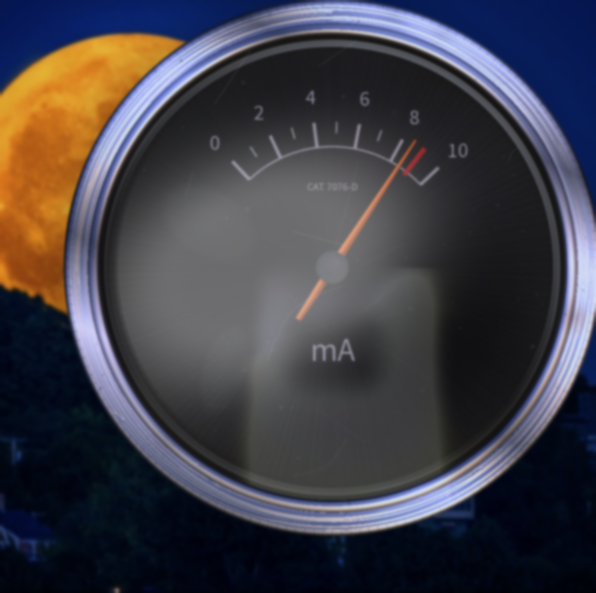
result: **8.5** mA
